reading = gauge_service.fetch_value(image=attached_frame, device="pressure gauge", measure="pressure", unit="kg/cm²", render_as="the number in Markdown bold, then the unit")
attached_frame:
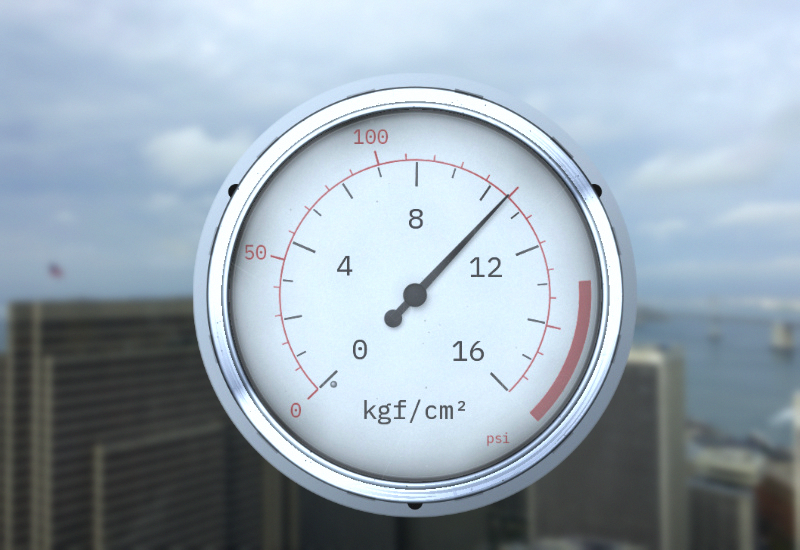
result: **10.5** kg/cm²
